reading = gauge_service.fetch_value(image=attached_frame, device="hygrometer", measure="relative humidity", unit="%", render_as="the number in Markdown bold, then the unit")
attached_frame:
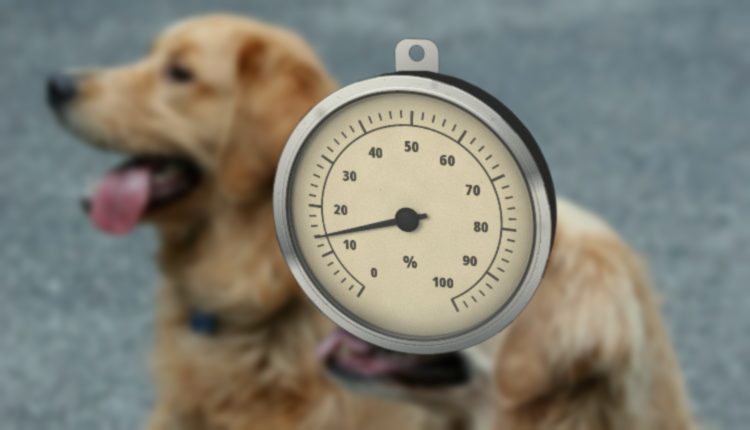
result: **14** %
